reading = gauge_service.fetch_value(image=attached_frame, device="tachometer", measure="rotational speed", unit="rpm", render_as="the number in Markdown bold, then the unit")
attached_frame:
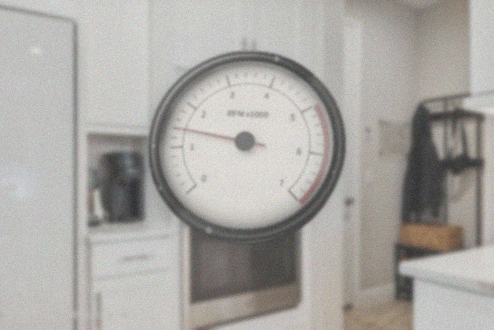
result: **1400** rpm
